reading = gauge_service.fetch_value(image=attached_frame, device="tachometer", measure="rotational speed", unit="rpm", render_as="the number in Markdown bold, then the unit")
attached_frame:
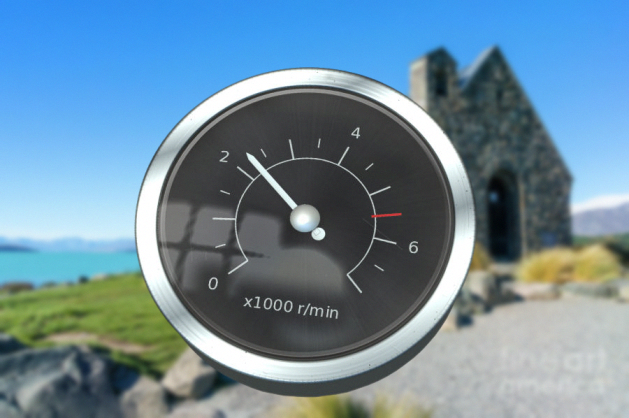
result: **2250** rpm
